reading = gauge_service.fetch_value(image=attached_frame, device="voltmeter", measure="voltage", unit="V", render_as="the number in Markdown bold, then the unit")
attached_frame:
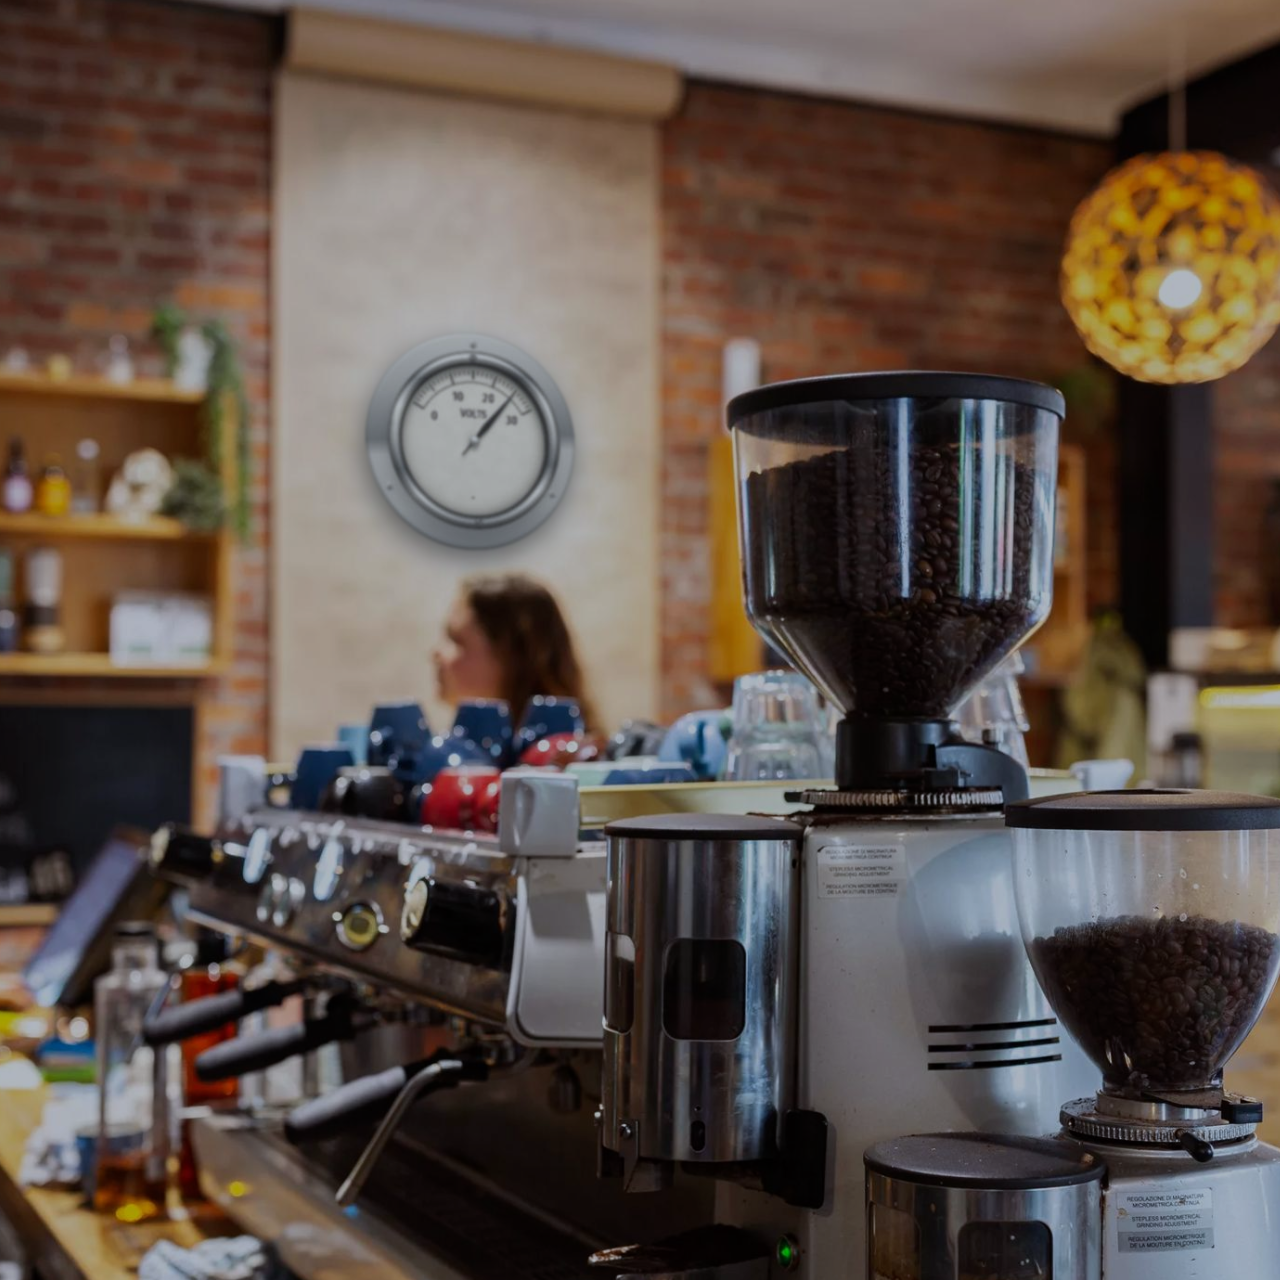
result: **25** V
